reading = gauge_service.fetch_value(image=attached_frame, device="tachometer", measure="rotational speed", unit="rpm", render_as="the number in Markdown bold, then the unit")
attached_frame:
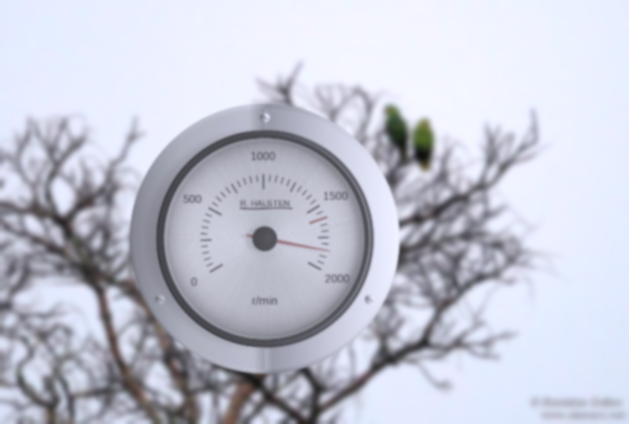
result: **1850** rpm
